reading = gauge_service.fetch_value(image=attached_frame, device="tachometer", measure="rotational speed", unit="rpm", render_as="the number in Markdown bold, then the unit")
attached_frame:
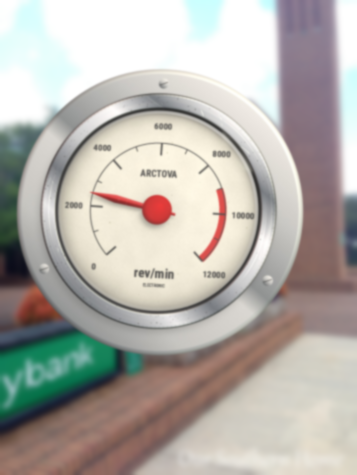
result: **2500** rpm
